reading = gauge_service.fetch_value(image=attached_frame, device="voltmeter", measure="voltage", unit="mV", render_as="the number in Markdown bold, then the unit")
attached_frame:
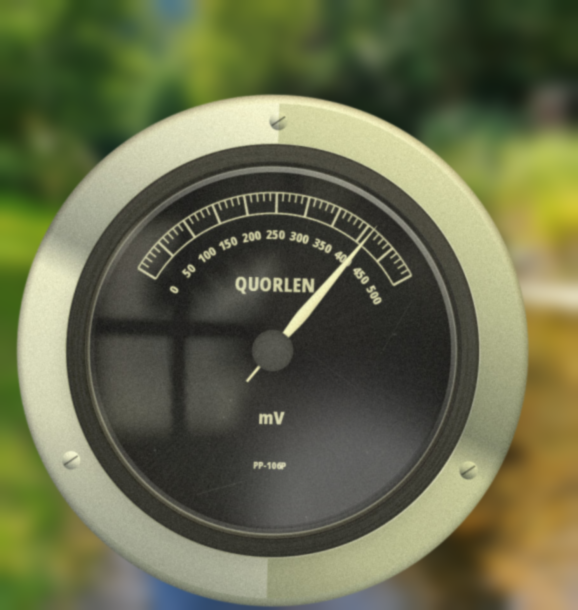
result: **410** mV
